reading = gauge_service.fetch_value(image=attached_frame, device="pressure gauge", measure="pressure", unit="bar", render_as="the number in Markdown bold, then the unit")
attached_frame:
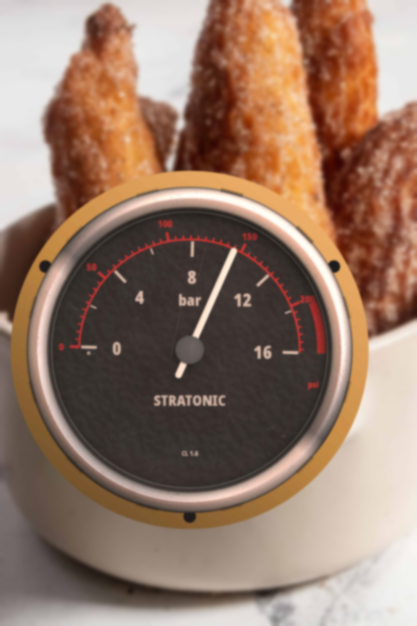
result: **10** bar
